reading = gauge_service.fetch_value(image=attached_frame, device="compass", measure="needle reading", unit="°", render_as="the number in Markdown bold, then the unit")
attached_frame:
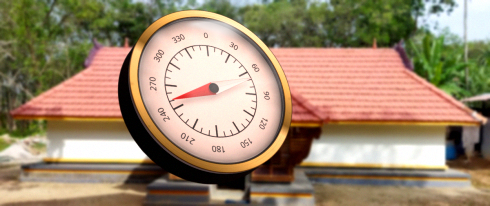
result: **250** °
